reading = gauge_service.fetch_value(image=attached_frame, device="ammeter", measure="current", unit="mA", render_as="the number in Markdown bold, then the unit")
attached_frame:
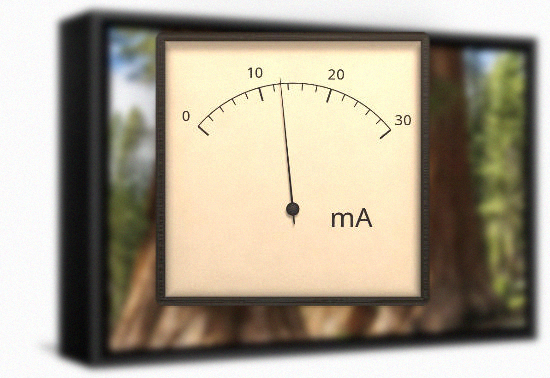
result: **13** mA
